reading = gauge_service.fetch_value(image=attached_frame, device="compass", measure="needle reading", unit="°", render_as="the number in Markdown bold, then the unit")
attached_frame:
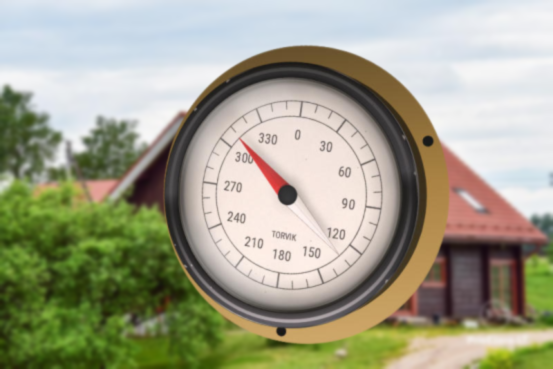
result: **310** °
